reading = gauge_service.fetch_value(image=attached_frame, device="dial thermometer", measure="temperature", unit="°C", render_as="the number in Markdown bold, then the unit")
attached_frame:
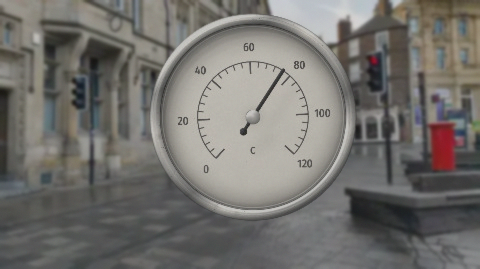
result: **76** °C
